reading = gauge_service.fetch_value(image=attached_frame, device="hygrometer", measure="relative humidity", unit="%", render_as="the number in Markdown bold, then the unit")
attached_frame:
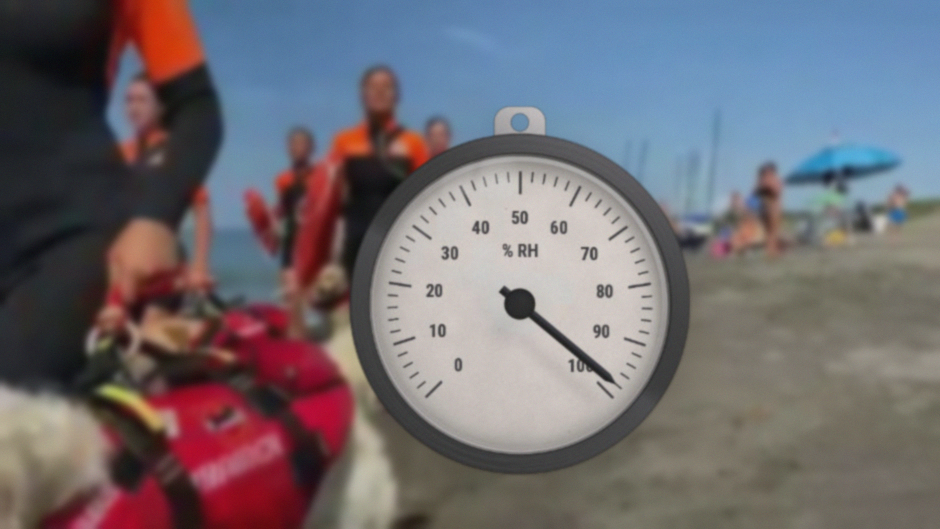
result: **98** %
